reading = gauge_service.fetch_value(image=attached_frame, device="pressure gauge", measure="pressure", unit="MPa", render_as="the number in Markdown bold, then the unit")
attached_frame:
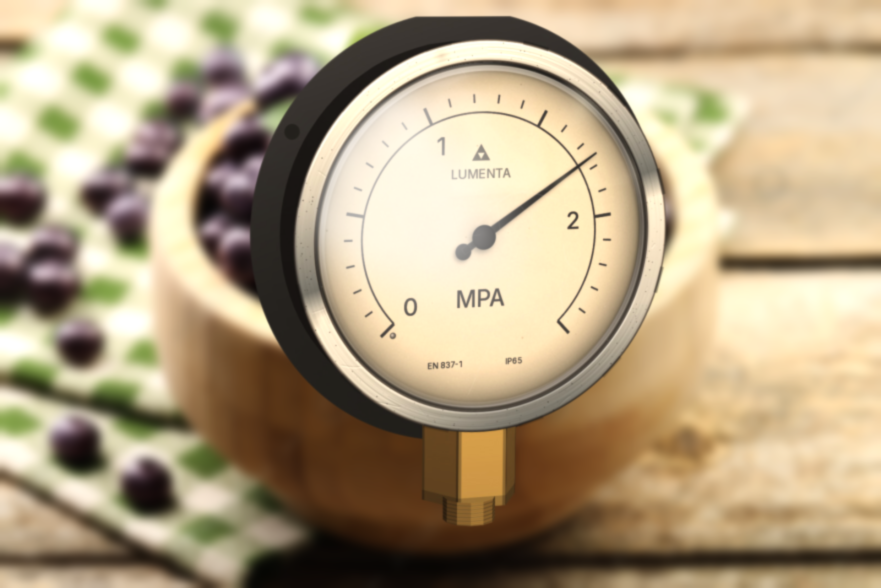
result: **1.75** MPa
